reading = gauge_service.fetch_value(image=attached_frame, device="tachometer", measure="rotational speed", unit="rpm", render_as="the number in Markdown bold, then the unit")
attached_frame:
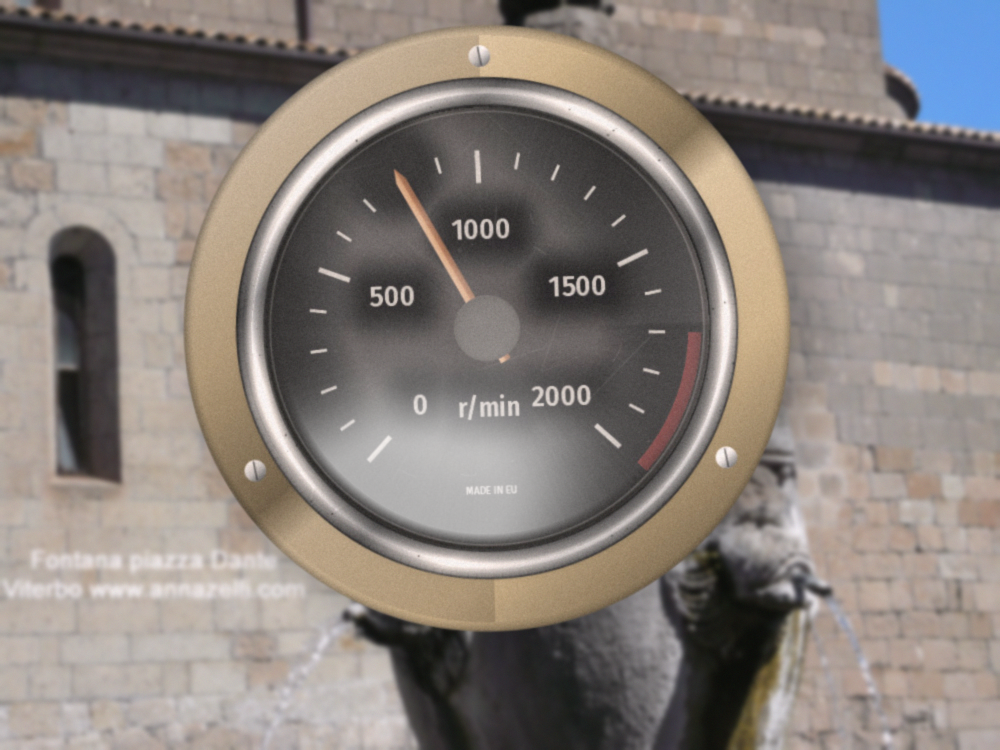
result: **800** rpm
